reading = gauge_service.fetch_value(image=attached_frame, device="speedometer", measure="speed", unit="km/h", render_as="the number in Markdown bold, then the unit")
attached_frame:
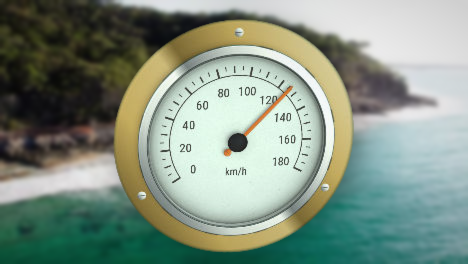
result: **125** km/h
